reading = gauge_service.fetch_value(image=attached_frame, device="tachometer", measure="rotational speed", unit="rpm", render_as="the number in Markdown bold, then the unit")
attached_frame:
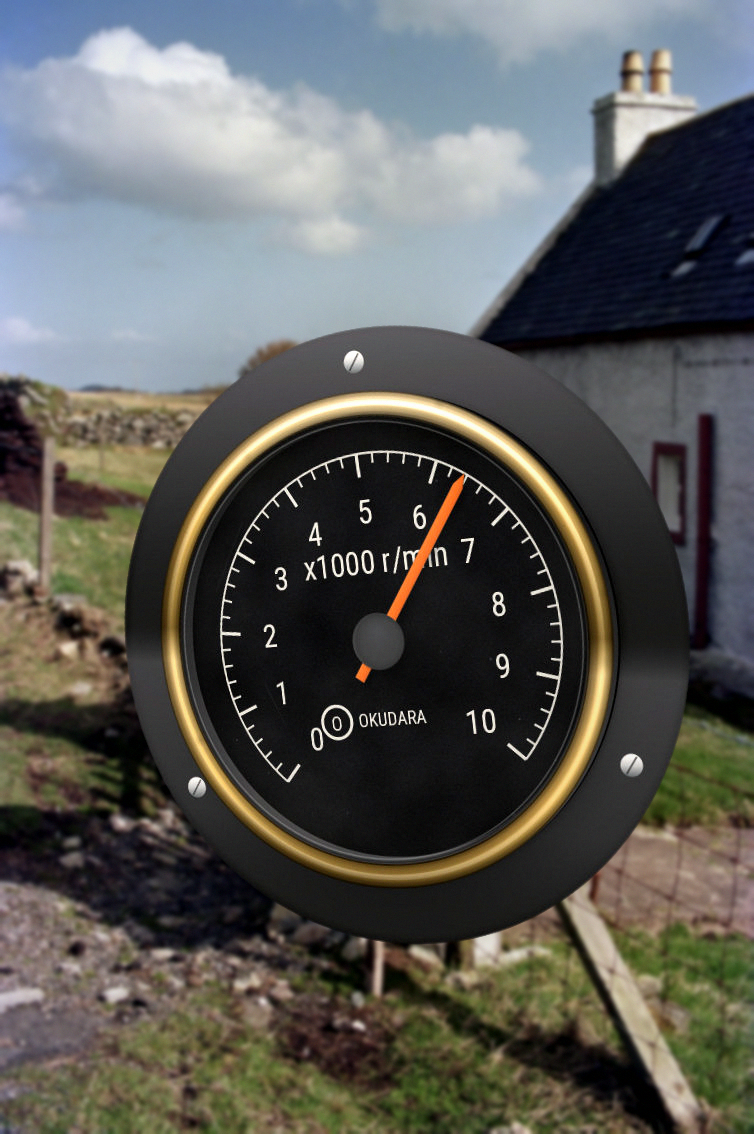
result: **6400** rpm
